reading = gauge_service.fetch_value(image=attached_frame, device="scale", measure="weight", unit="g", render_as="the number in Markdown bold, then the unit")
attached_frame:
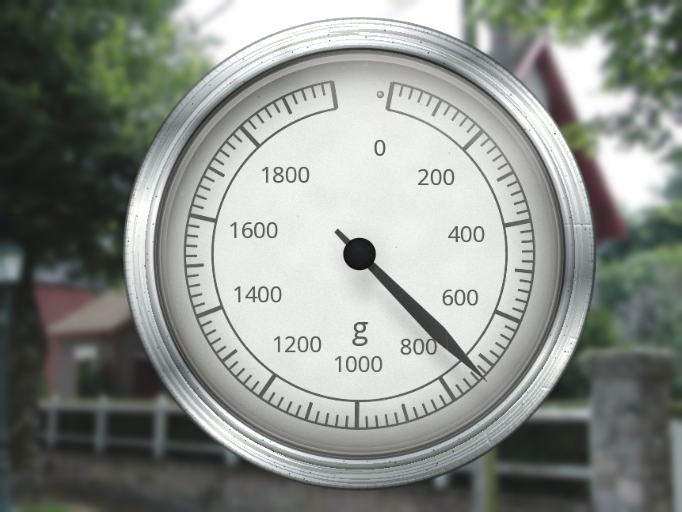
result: **730** g
